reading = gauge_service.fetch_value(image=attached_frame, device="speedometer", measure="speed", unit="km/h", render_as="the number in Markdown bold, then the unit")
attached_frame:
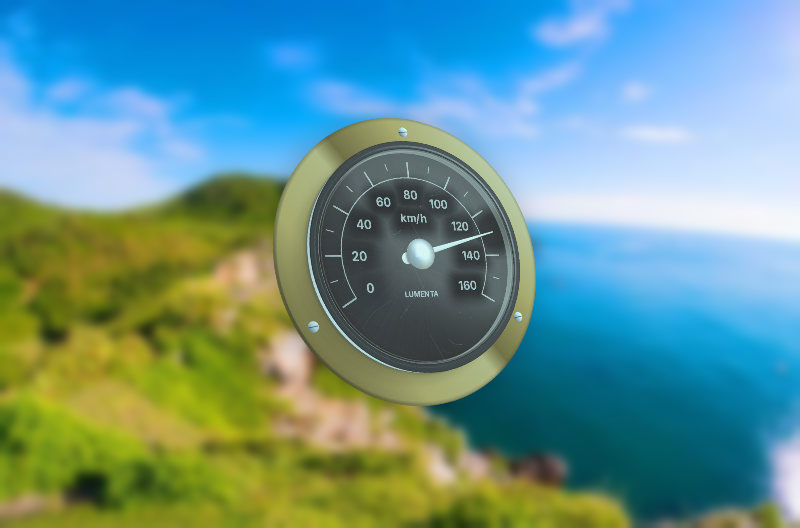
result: **130** km/h
